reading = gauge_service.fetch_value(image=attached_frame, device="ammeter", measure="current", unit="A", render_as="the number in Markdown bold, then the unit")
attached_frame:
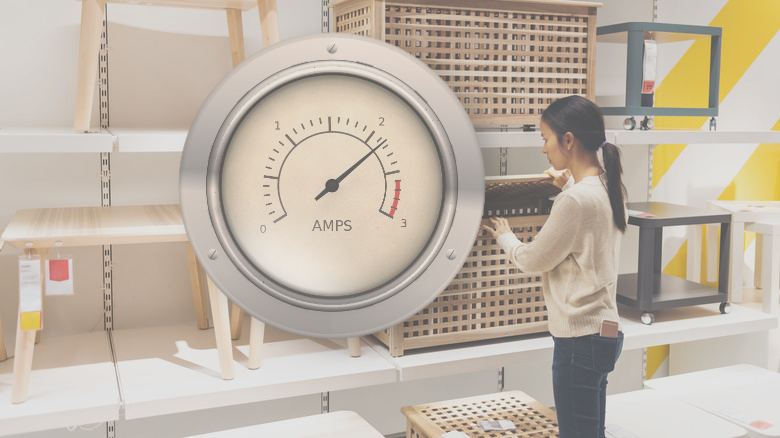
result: **2.15** A
